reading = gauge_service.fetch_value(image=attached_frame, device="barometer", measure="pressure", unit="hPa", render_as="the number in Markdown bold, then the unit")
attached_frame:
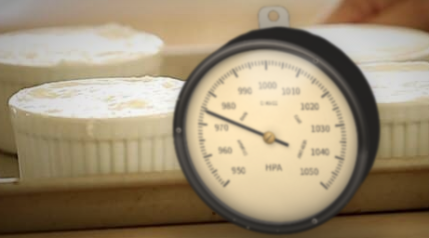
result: **975** hPa
